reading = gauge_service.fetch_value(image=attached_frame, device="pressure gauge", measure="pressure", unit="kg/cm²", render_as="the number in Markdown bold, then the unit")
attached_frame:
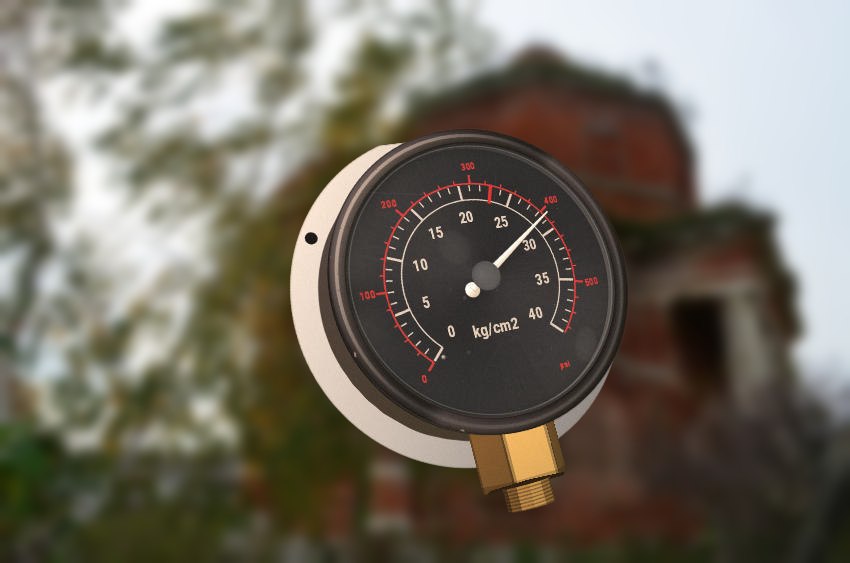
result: **28.5** kg/cm²
